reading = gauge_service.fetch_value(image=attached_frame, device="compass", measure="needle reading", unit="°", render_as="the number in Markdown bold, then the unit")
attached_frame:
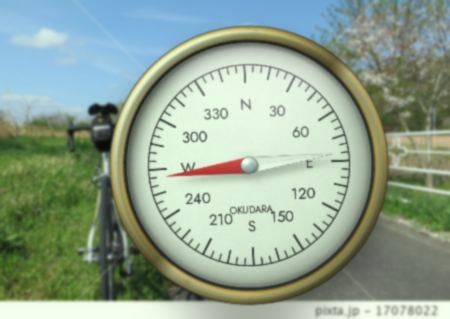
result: **265** °
